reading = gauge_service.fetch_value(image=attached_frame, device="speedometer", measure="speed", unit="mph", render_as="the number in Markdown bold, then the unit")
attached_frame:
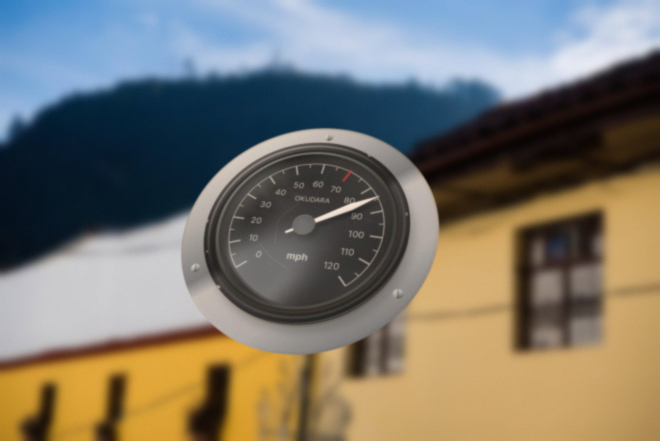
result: **85** mph
